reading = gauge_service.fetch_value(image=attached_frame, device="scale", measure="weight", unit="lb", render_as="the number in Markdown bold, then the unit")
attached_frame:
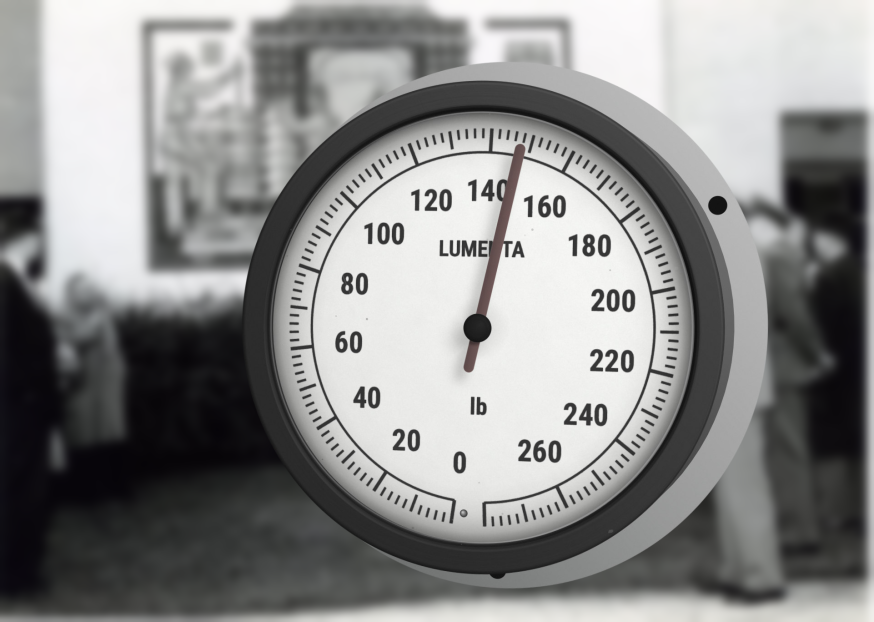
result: **148** lb
